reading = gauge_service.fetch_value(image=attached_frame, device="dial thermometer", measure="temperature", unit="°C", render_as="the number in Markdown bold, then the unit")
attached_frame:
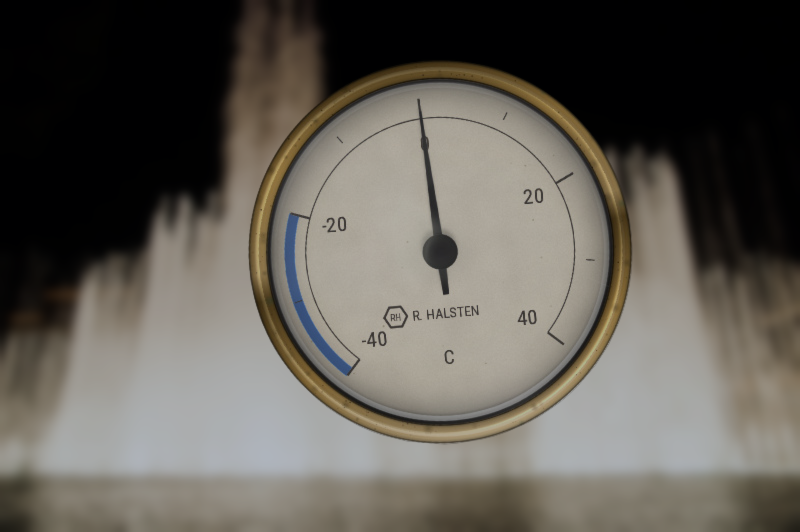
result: **0** °C
